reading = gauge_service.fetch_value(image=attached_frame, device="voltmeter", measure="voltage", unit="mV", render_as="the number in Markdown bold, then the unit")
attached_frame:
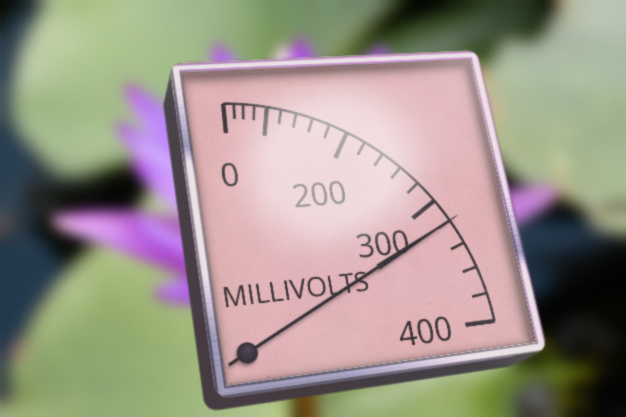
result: **320** mV
